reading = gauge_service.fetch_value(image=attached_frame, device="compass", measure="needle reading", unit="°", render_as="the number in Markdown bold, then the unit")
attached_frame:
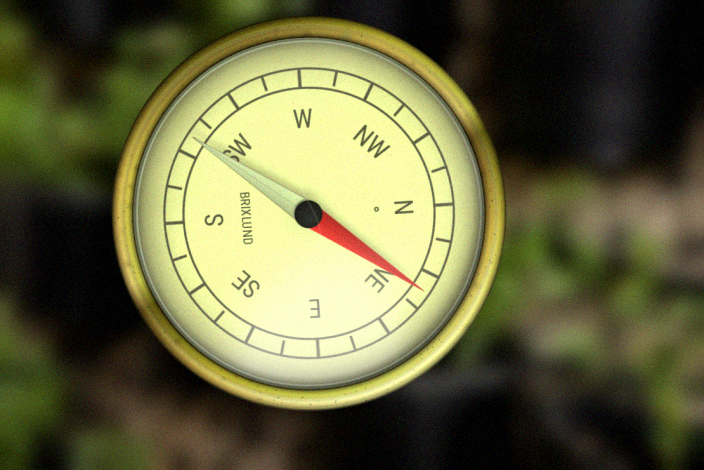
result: **37.5** °
